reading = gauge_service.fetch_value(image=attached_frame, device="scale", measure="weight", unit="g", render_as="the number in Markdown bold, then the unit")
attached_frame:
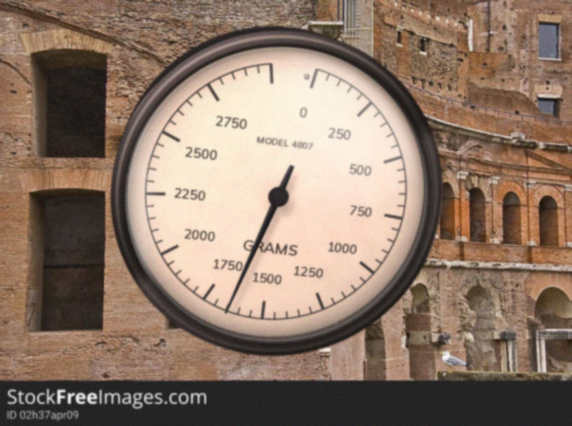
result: **1650** g
